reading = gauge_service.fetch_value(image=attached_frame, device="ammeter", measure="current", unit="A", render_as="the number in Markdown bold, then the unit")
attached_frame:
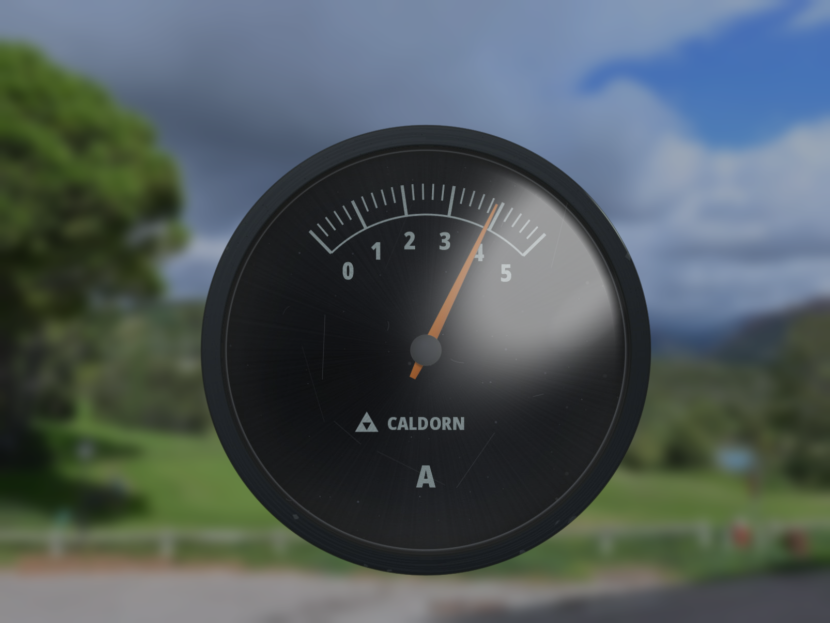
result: **3.9** A
